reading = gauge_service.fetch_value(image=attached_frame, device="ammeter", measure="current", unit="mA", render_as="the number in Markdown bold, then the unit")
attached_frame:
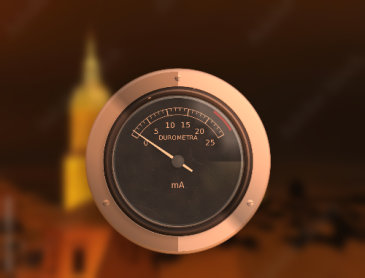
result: **1** mA
